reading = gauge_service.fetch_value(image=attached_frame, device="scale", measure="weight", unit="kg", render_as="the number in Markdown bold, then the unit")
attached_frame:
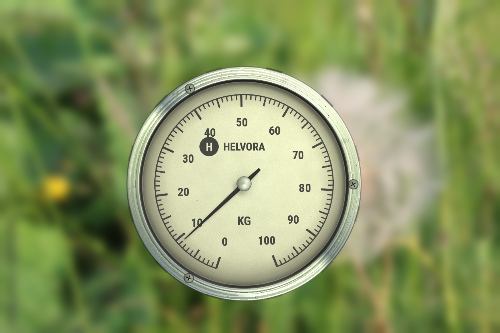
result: **9** kg
